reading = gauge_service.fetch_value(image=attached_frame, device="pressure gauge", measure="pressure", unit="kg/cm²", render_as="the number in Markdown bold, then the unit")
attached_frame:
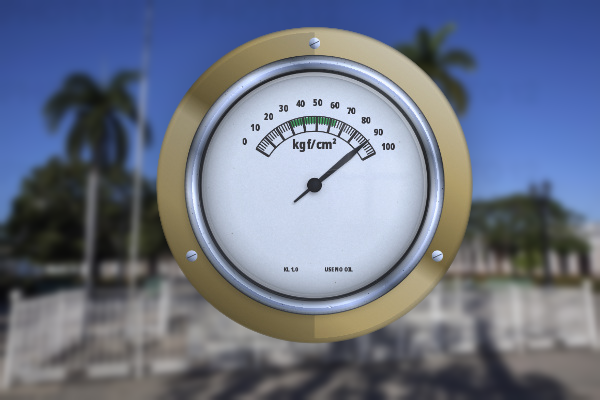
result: **90** kg/cm²
